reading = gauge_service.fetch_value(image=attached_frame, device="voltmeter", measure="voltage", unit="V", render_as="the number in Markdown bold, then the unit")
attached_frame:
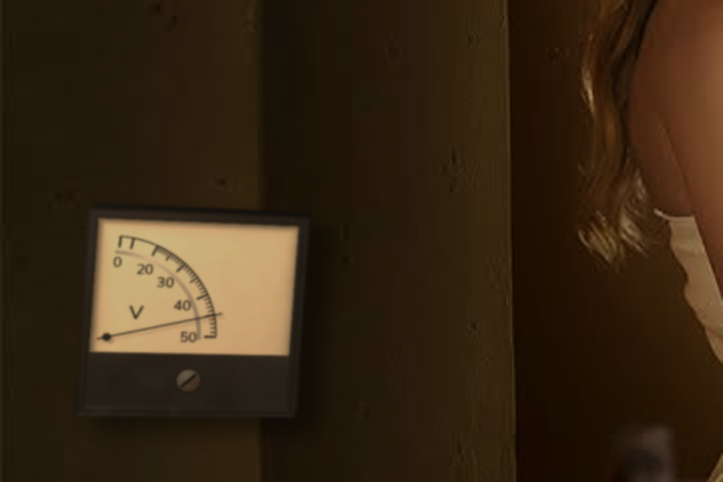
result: **45** V
